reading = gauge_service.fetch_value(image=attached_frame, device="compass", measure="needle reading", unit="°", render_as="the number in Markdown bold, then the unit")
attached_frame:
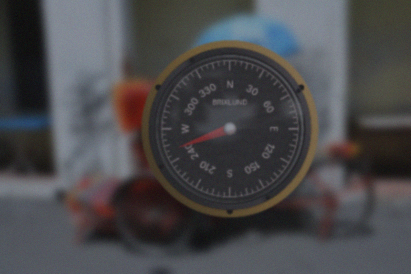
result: **250** °
